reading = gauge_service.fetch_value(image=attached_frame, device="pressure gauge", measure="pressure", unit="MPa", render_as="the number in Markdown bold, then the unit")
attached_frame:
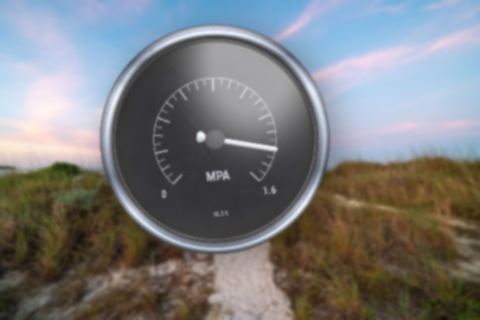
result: **1.4** MPa
